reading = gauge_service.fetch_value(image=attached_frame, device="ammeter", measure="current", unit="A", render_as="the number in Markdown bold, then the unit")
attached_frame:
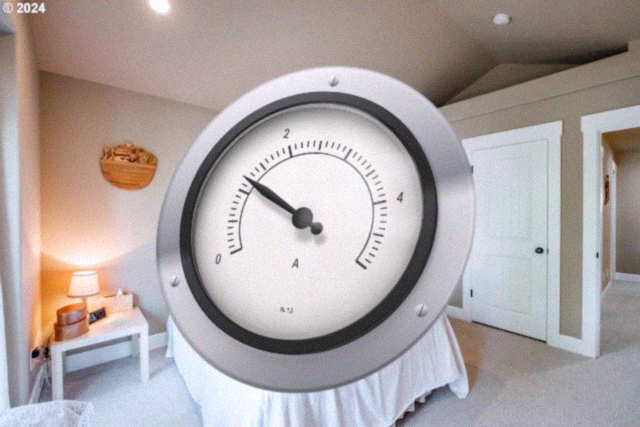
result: **1.2** A
